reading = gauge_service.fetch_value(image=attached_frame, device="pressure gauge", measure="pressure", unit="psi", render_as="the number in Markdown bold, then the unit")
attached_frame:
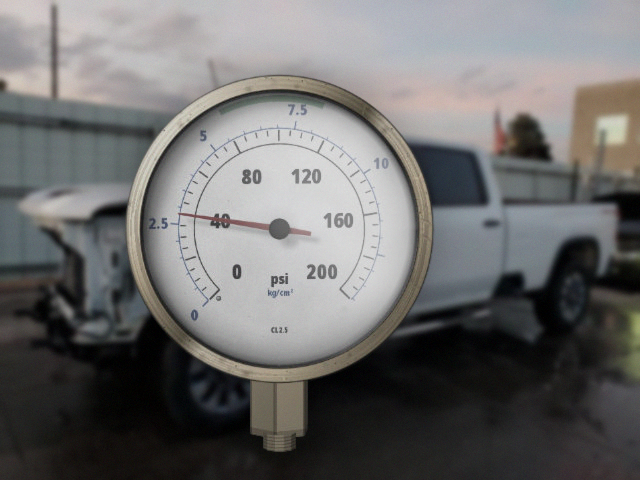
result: **40** psi
